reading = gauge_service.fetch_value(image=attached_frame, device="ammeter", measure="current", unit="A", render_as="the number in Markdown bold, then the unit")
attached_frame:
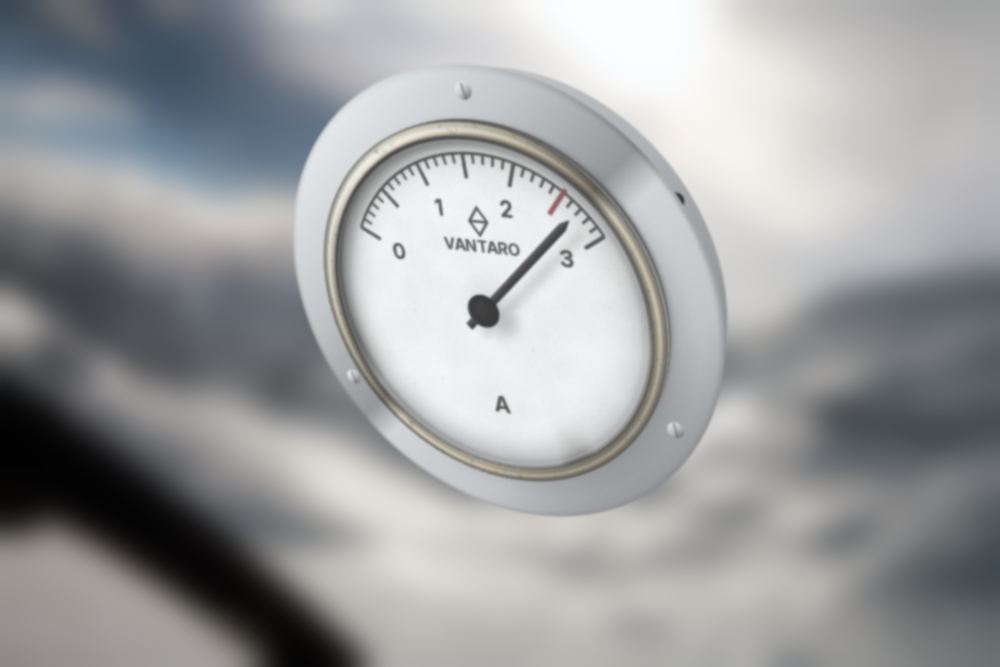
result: **2.7** A
